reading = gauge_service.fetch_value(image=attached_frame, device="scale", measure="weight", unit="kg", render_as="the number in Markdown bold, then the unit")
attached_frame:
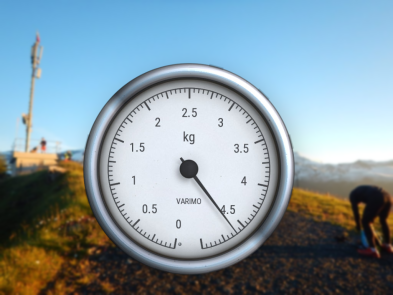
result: **4.6** kg
